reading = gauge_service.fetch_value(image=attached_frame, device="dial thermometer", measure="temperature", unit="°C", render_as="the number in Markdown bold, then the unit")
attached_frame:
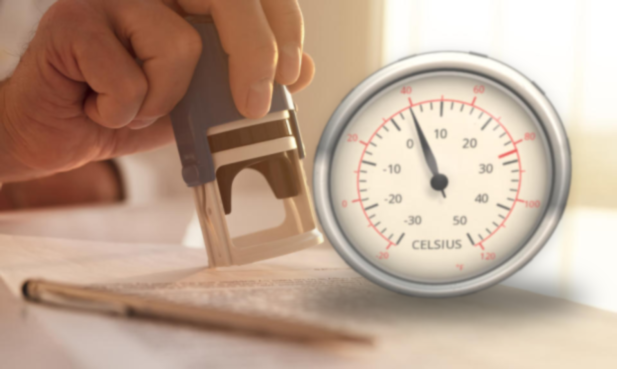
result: **4** °C
